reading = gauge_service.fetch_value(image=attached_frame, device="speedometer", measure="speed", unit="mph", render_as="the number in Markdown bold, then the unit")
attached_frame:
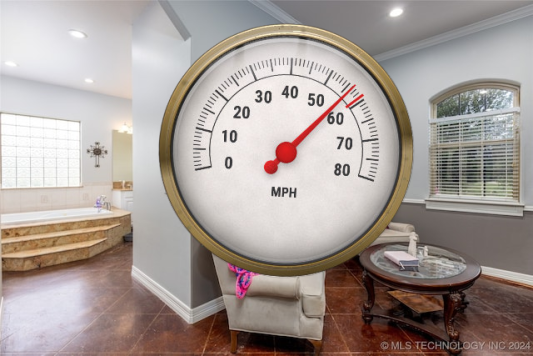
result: **56** mph
